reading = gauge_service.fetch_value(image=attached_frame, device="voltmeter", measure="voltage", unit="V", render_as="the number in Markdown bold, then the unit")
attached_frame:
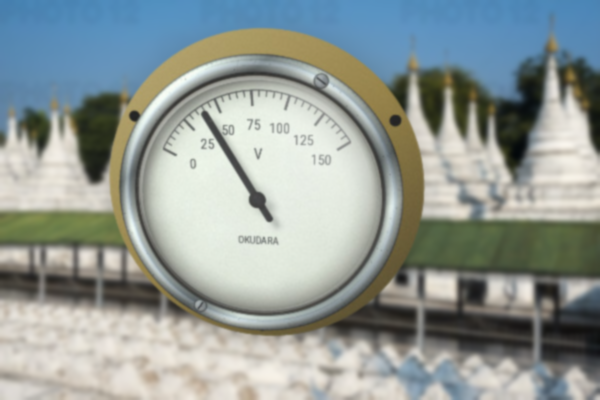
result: **40** V
